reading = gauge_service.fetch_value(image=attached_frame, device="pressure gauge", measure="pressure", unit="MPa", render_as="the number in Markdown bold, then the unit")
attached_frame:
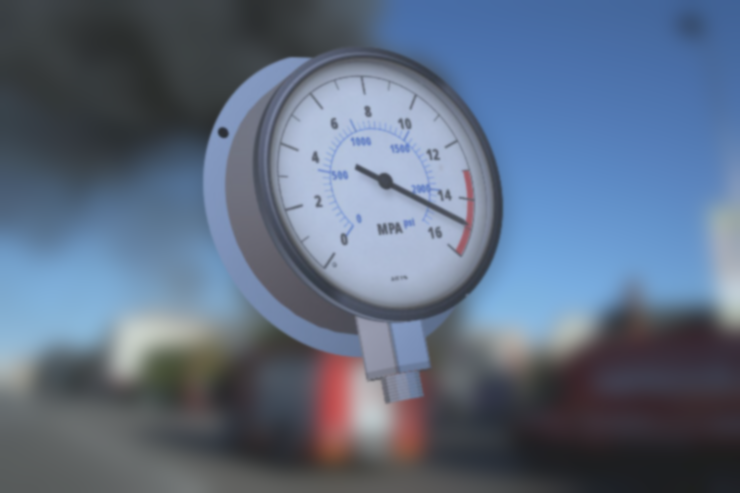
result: **15** MPa
